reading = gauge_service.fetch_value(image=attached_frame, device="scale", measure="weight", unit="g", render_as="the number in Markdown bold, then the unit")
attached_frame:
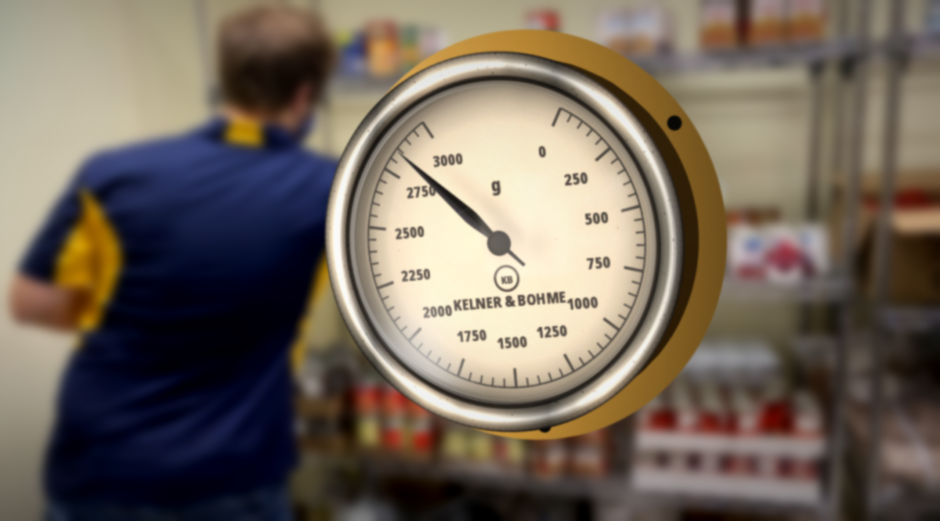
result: **2850** g
